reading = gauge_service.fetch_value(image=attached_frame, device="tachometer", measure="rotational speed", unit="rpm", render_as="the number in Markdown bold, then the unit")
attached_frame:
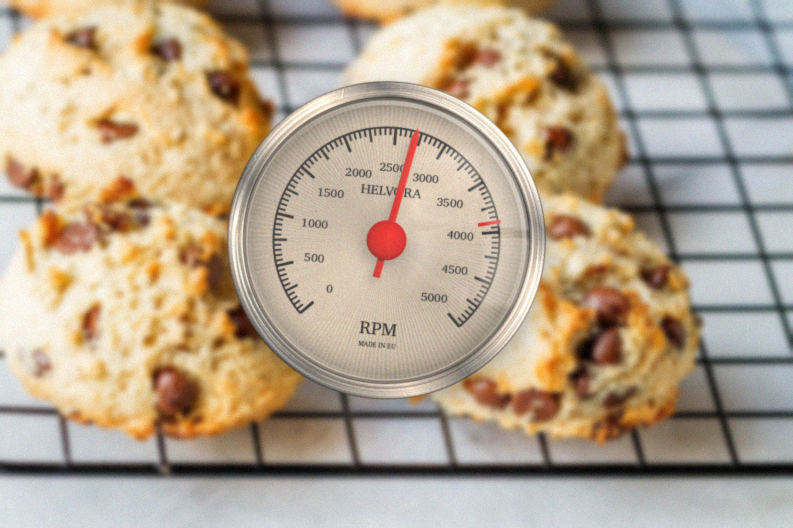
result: **2700** rpm
